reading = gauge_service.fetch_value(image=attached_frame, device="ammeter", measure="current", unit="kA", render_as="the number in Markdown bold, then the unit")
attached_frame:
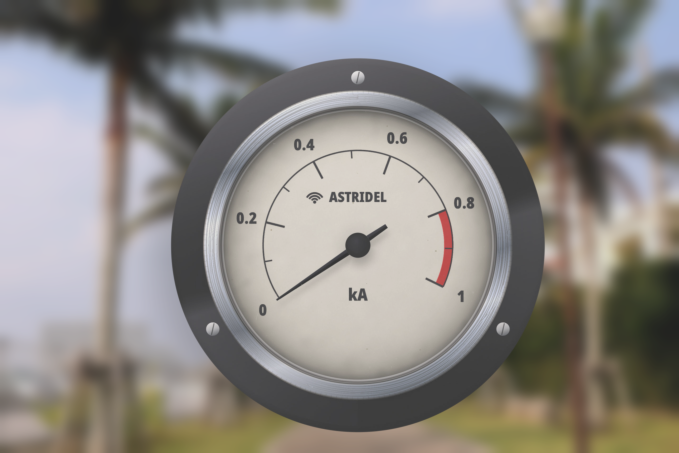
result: **0** kA
